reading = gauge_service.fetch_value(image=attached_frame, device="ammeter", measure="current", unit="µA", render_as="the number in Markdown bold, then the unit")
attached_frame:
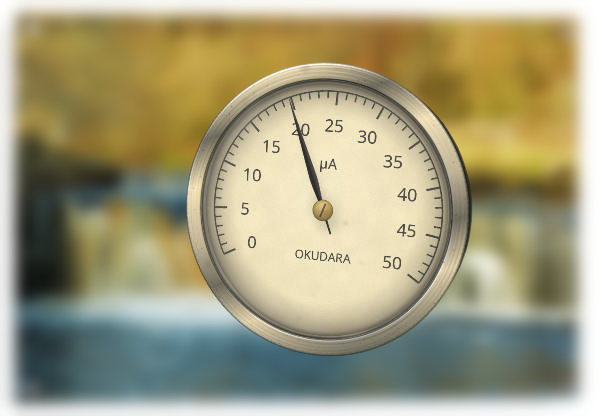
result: **20** µA
